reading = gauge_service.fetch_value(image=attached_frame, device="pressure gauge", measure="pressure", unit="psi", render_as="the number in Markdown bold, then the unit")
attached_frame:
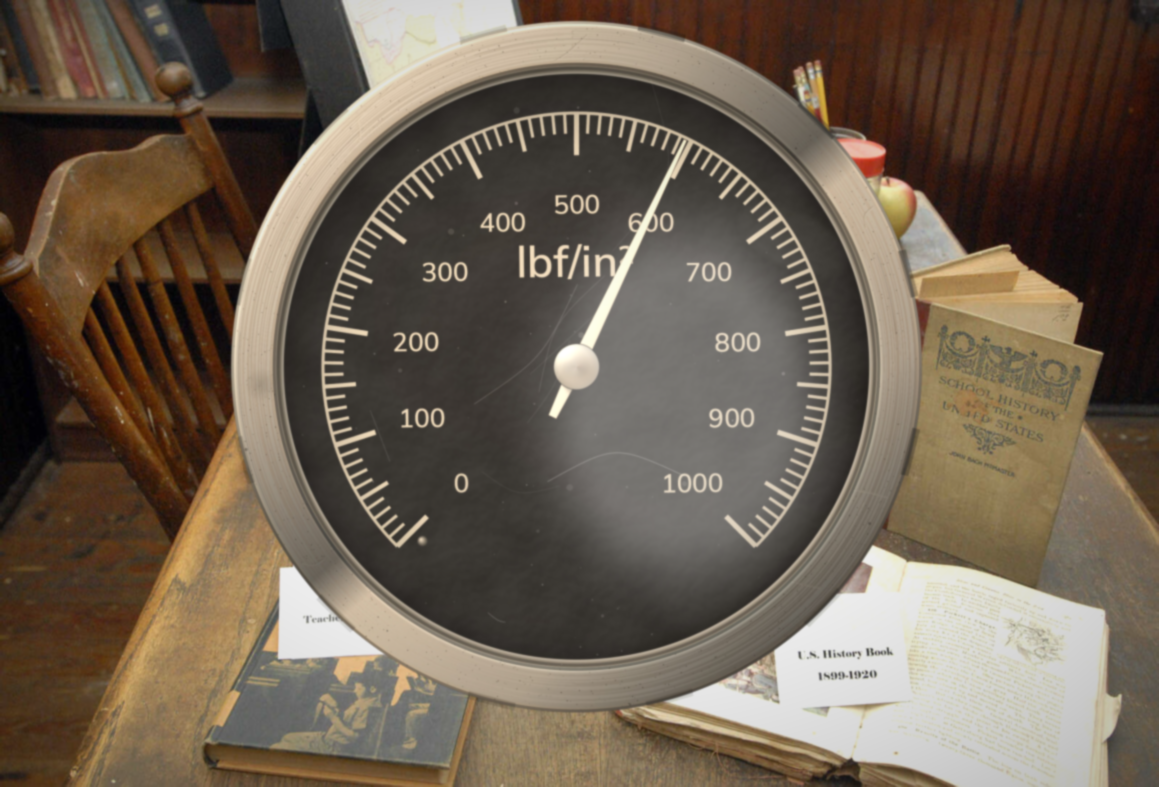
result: **595** psi
